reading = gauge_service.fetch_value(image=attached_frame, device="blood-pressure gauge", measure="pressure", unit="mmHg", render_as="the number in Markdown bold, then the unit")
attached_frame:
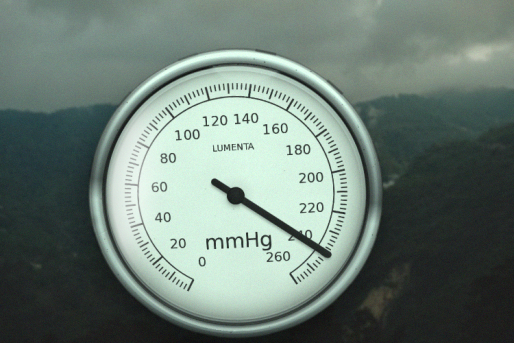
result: **240** mmHg
